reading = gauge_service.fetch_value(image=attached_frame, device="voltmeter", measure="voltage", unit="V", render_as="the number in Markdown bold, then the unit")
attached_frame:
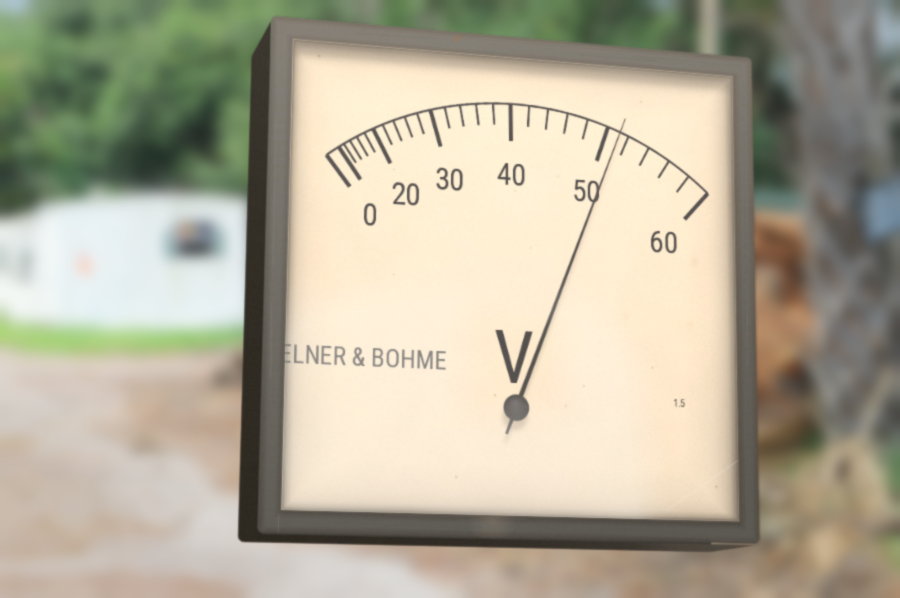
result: **51** V
